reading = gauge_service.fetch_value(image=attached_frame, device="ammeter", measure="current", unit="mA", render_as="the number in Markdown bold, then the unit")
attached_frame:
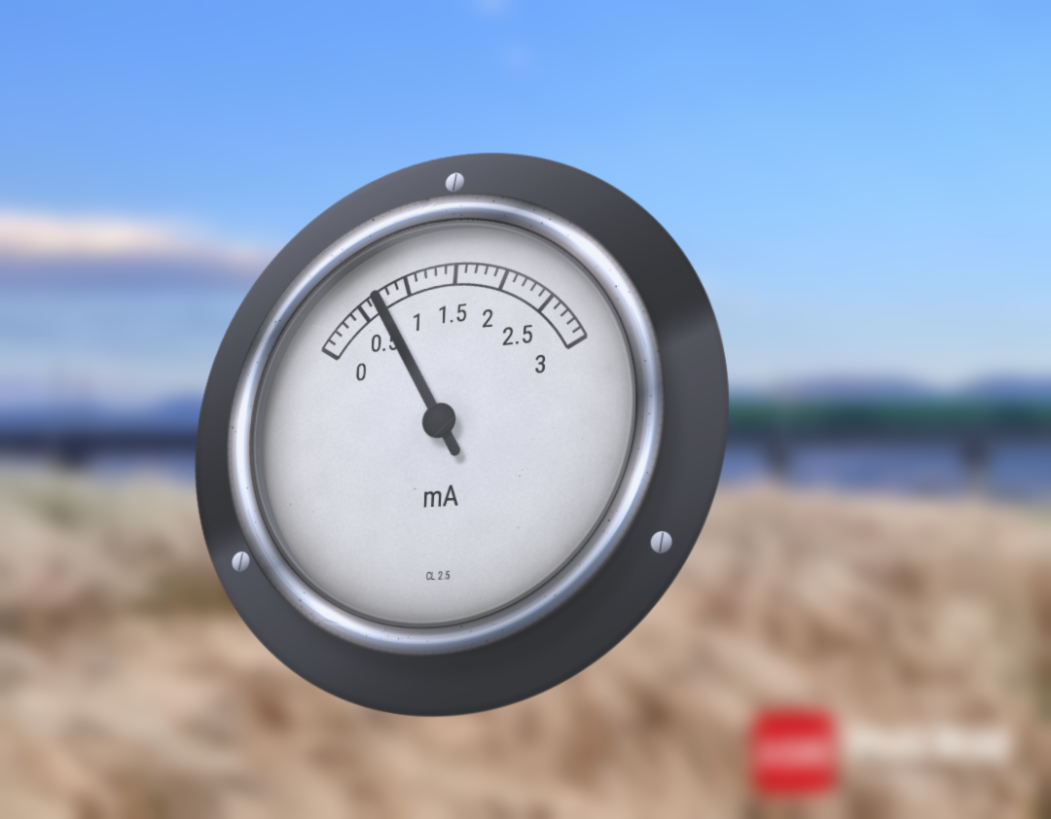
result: **0.7** mA
